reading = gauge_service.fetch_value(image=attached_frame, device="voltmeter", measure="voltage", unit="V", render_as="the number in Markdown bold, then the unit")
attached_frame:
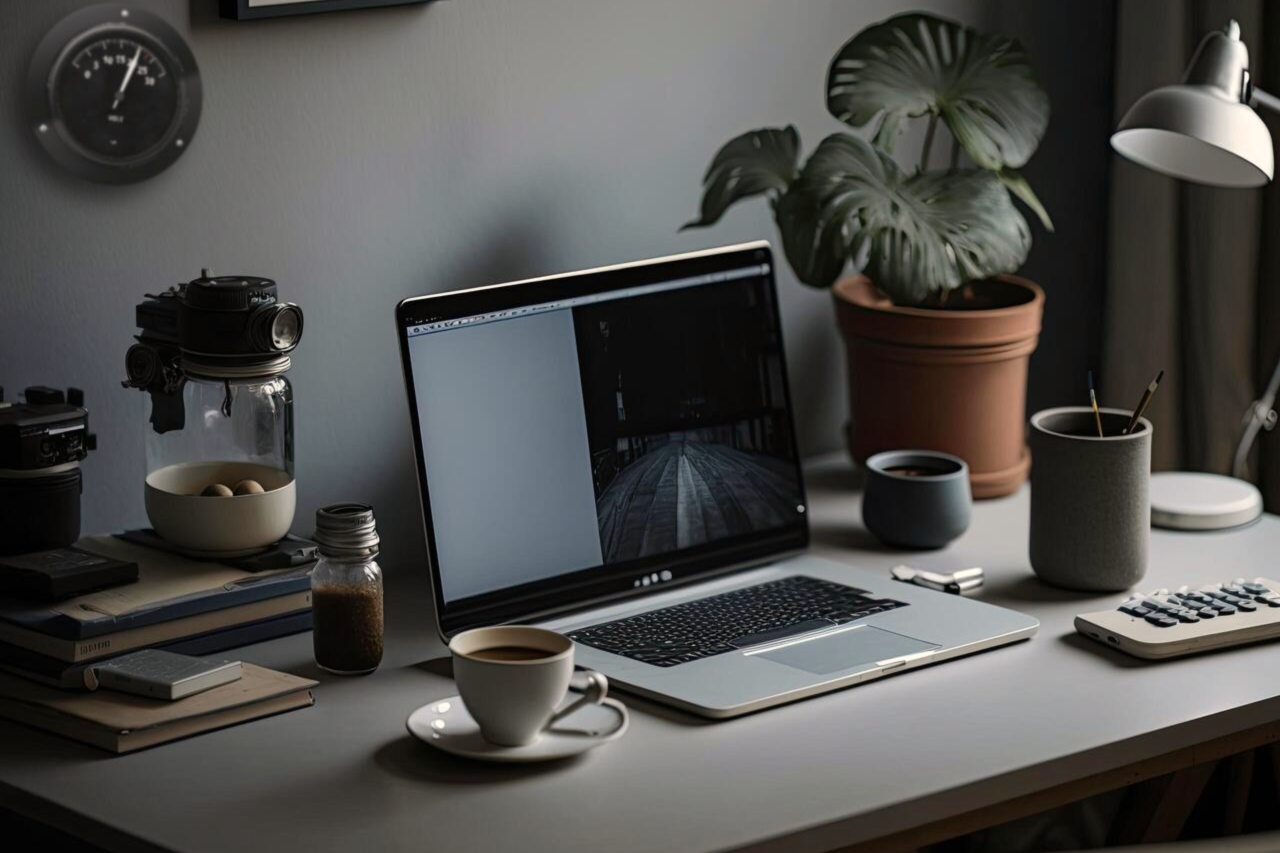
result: **20** V
